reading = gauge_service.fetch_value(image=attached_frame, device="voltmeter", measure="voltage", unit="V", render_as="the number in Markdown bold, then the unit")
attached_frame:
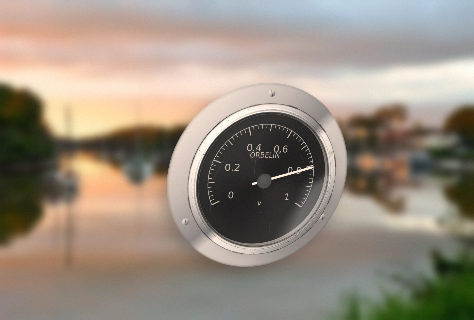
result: **0.8** V
